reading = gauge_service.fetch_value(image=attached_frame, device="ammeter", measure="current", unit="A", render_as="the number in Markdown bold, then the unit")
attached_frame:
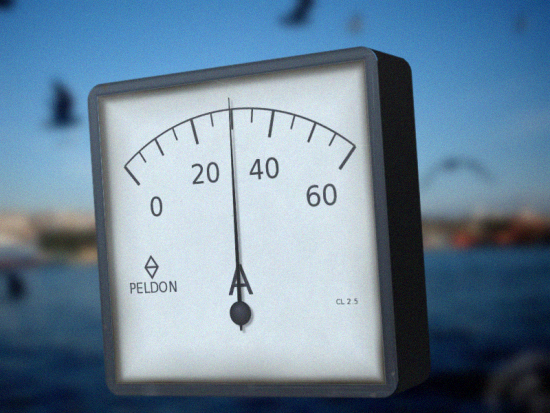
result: **30** A
